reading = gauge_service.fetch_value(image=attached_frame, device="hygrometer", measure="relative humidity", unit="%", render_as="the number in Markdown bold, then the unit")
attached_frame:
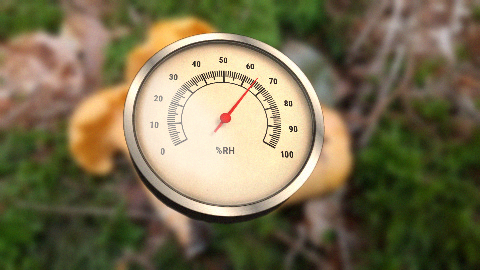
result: **65** %
